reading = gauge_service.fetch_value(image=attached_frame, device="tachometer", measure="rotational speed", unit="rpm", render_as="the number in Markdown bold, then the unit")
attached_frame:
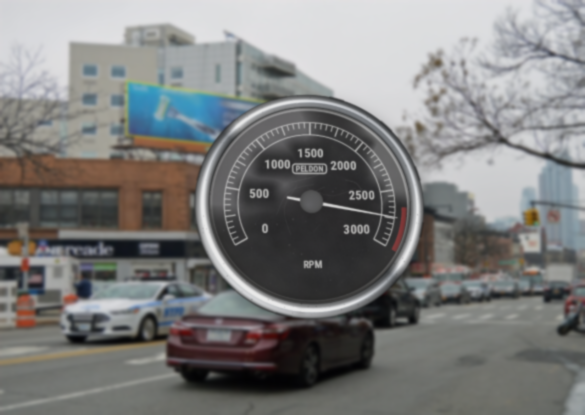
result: **2750** rpm
